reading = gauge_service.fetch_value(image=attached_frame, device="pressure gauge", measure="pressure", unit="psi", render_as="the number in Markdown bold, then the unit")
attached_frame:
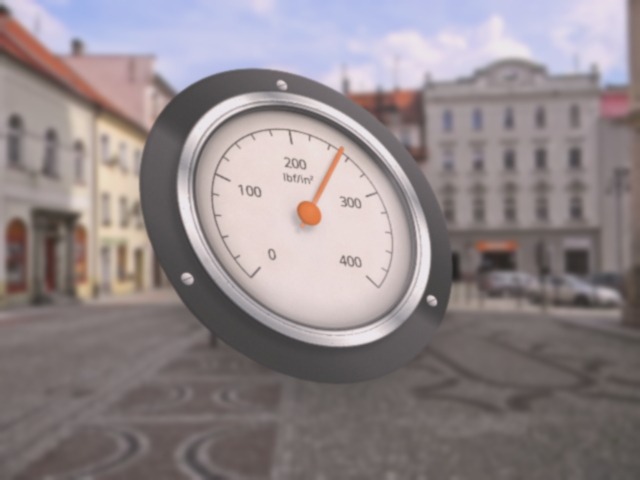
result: **250** psi
